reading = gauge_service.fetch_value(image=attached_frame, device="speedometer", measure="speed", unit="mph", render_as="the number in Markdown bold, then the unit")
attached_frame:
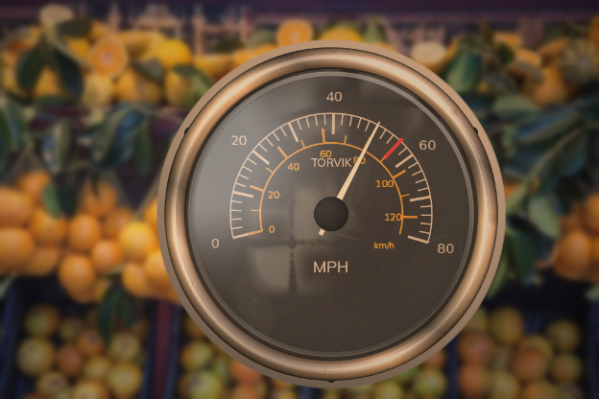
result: **50** mph
